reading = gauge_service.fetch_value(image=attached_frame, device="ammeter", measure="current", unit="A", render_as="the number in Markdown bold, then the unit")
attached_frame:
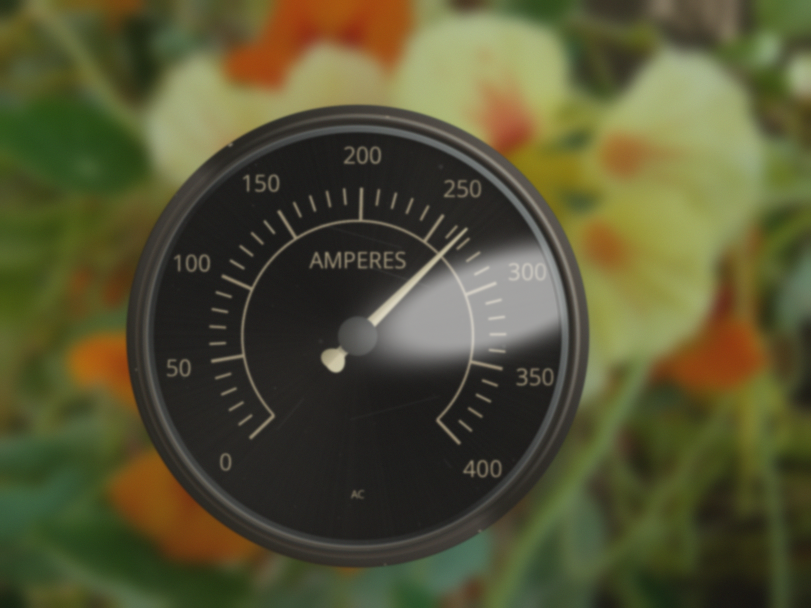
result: **265** A
